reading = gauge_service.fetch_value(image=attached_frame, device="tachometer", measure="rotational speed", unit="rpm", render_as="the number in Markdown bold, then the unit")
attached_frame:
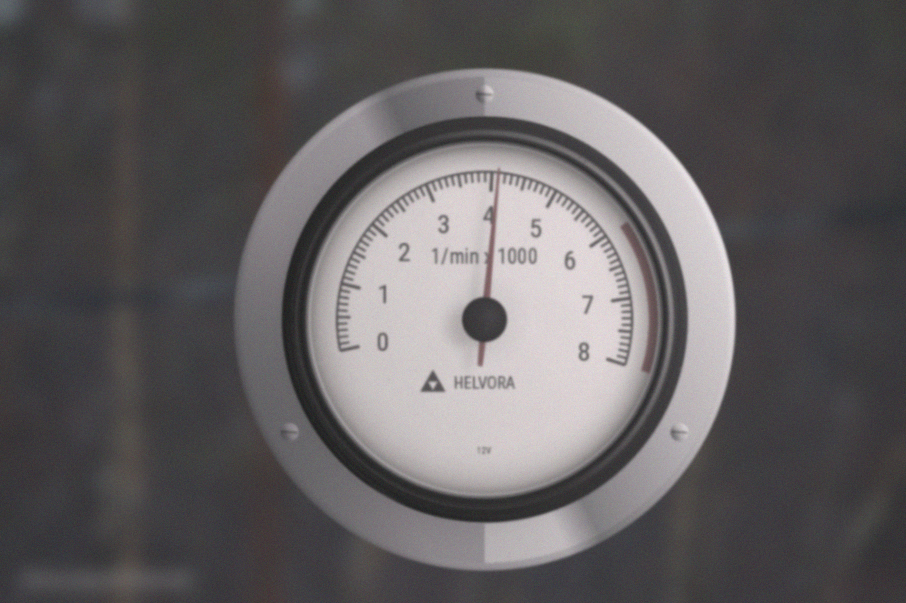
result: **4100** rpm
